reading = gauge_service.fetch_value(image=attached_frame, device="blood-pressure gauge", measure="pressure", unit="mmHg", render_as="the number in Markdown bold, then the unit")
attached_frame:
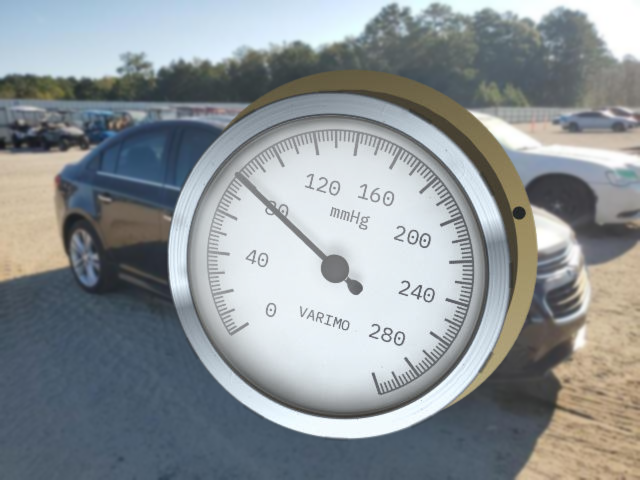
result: **80** mmHg
